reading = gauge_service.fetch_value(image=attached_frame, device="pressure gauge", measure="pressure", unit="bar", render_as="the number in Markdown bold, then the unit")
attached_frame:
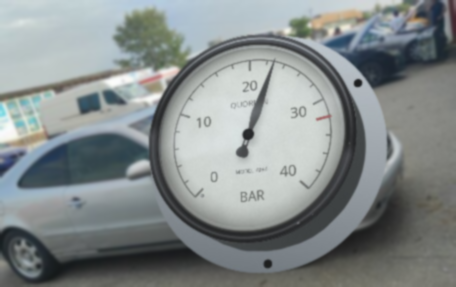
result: **23** bar
